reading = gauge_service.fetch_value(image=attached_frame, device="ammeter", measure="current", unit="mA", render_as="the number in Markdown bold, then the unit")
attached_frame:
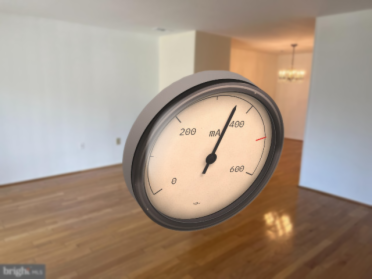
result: **350** mA
